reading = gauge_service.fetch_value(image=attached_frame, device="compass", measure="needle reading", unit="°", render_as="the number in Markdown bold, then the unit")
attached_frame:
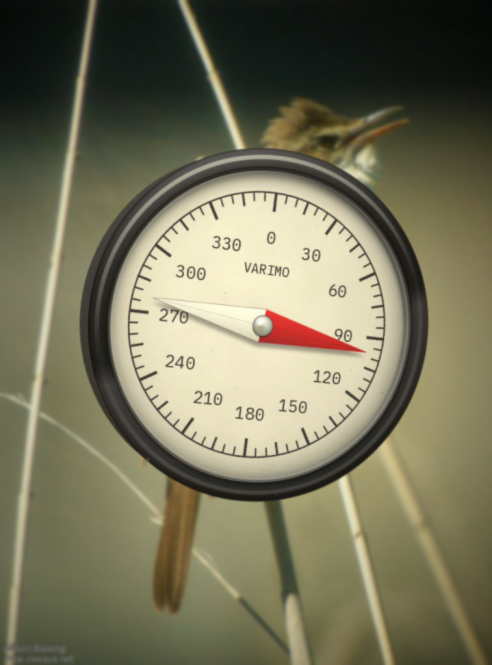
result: **97.5** °
